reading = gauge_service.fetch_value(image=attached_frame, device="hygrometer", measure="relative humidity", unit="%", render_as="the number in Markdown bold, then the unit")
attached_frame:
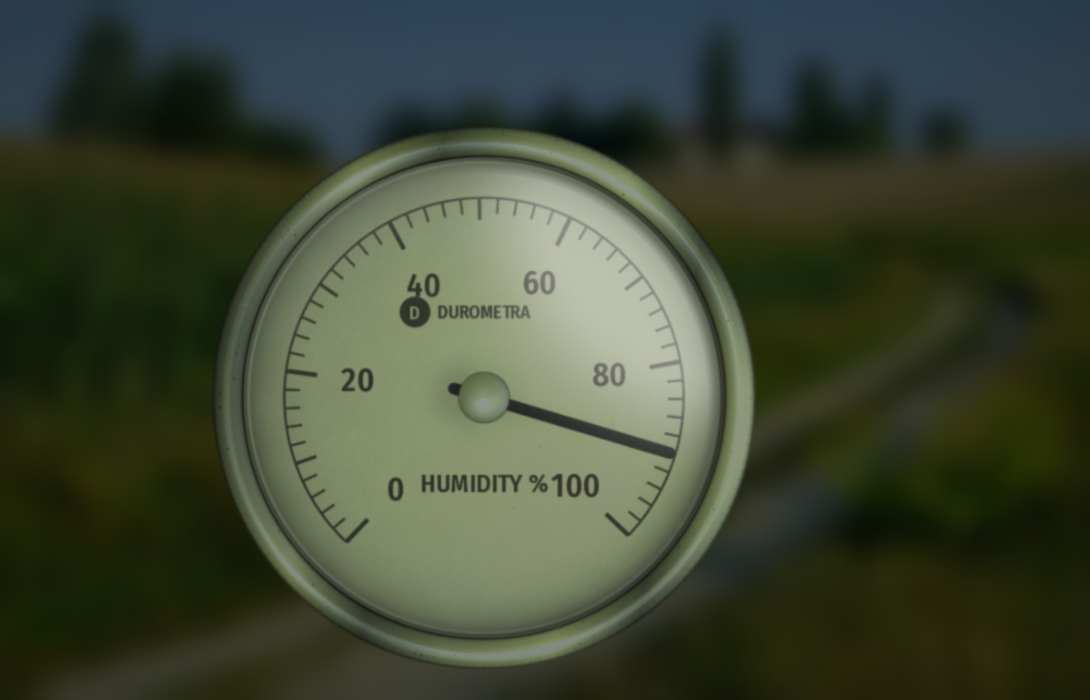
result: **90** %
